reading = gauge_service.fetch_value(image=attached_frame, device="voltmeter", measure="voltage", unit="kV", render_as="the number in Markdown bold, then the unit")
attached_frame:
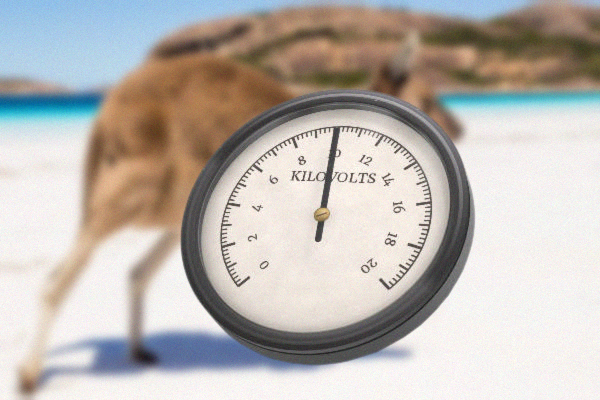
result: **10** kV
